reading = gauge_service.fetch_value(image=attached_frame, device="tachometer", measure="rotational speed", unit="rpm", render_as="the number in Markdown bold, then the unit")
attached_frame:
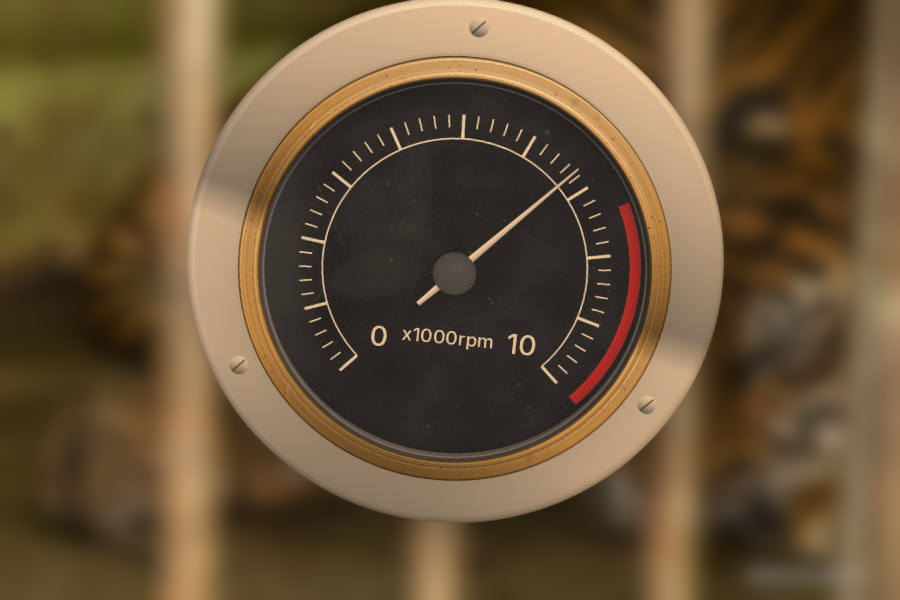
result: **6700** rpm
